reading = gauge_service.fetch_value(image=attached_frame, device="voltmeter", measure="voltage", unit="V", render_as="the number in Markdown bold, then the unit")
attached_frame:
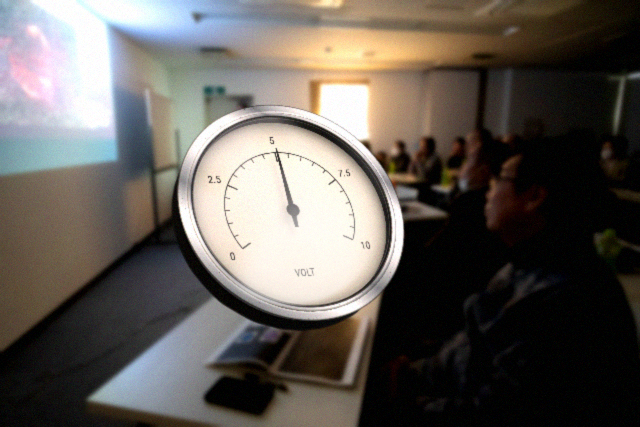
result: **5** V
